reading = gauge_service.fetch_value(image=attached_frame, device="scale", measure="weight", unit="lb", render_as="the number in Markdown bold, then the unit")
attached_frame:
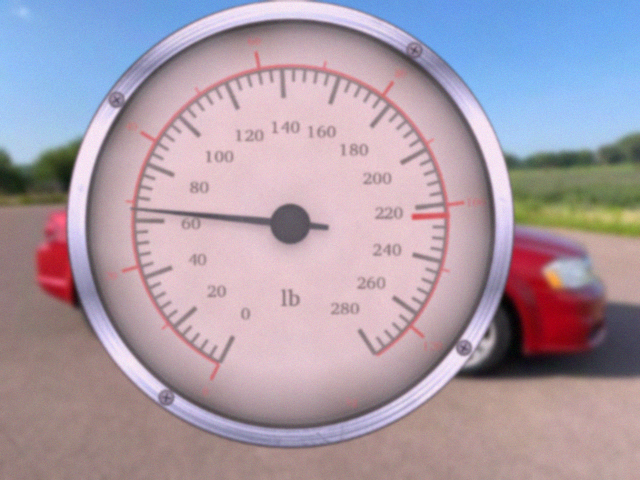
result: **64** lb
